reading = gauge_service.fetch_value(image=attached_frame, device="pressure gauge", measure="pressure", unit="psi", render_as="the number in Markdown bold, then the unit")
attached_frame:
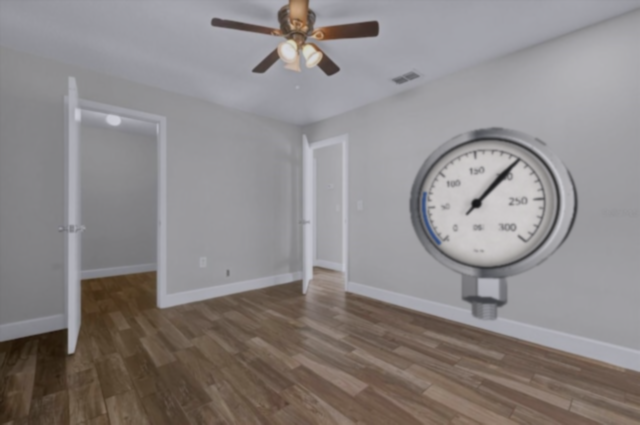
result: **200** psi
